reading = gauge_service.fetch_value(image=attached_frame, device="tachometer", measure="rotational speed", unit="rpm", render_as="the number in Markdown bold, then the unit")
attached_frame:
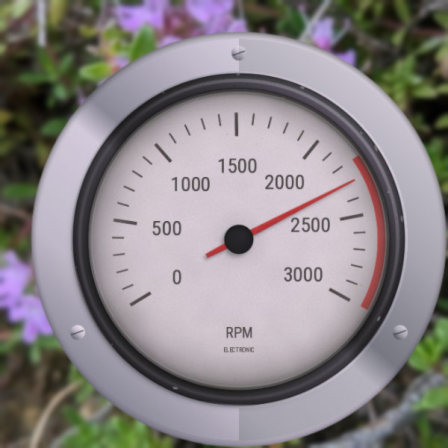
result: **2300** rpm
